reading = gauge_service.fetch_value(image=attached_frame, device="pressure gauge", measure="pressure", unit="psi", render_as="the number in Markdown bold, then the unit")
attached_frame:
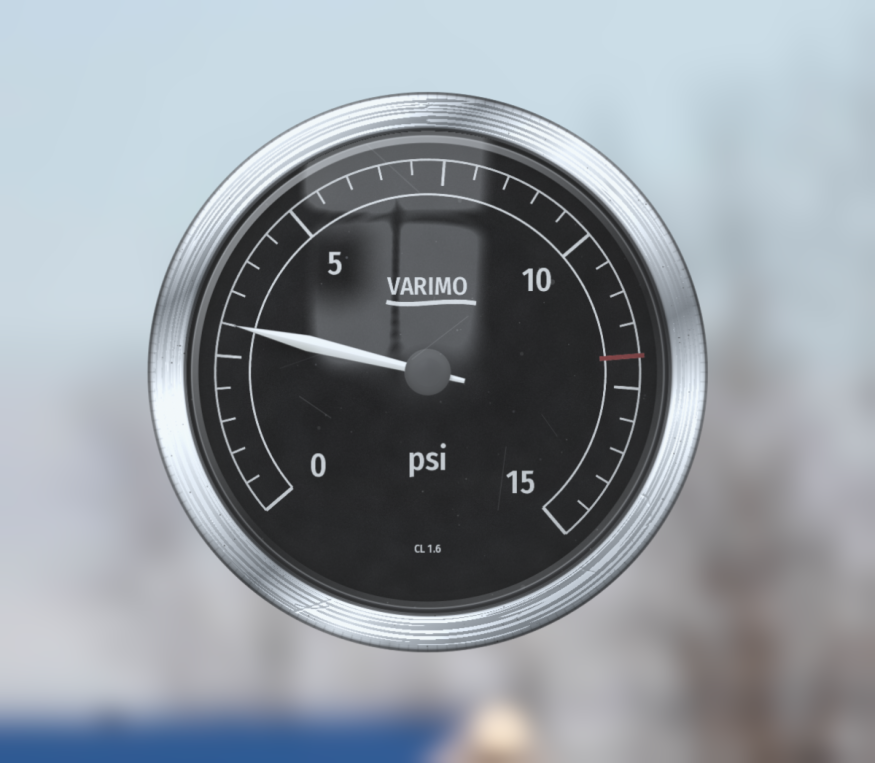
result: **3** psi
